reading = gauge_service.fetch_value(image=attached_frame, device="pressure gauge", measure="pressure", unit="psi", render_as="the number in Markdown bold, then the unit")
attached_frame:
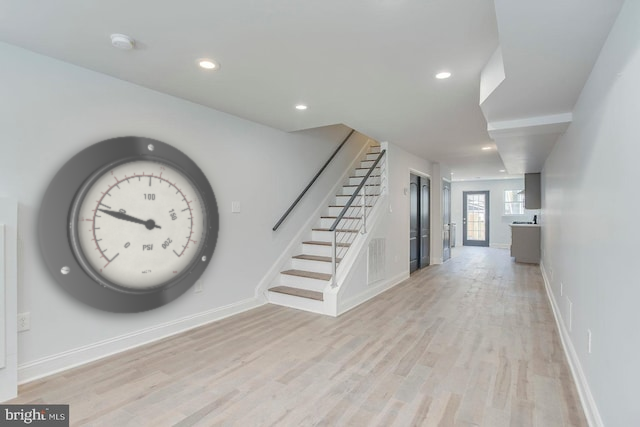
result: **45** psi
